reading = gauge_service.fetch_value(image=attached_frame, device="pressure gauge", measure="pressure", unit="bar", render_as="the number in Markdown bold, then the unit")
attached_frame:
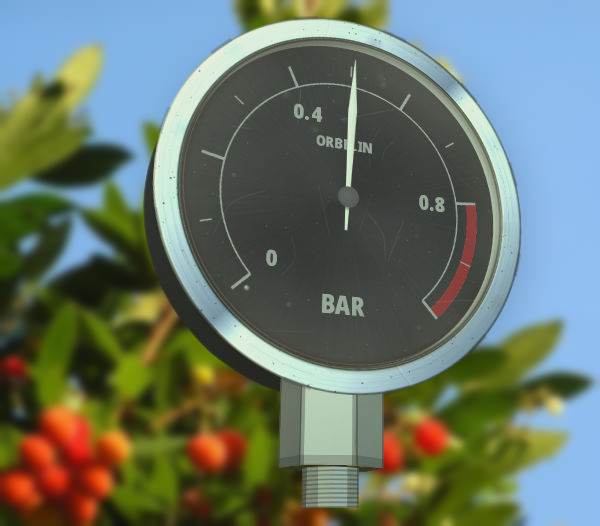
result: **0.5** bar
